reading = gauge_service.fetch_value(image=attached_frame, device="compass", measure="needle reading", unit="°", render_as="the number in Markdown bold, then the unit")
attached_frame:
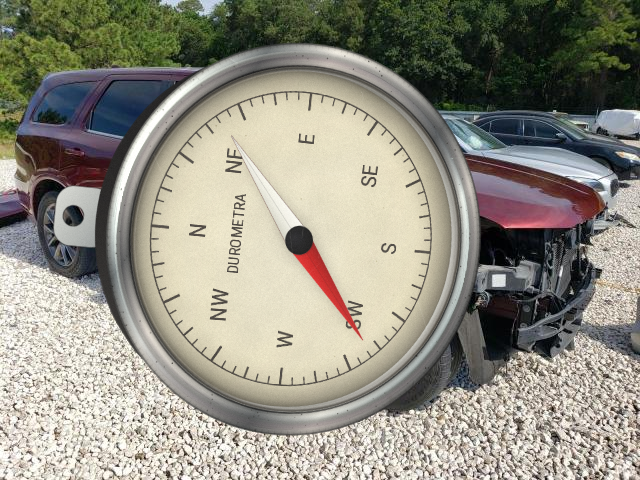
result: **230** °
